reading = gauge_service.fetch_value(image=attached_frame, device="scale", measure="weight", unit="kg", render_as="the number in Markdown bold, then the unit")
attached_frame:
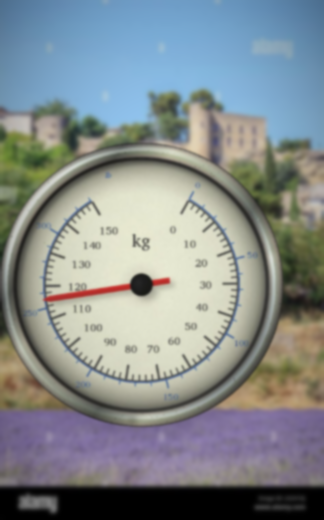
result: **116** kg
